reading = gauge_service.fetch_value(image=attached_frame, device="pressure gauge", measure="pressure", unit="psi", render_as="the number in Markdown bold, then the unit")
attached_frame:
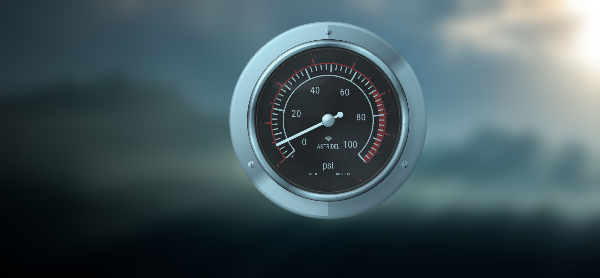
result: **6** psi
